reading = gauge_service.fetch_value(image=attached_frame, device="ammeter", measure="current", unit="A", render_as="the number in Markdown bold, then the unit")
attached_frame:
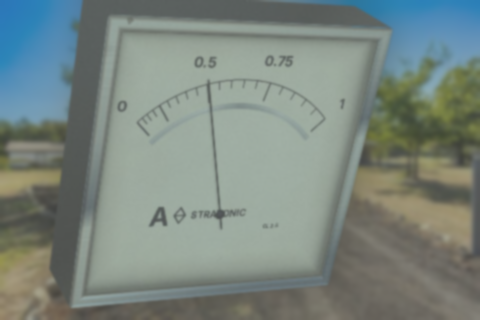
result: **0.5** A
